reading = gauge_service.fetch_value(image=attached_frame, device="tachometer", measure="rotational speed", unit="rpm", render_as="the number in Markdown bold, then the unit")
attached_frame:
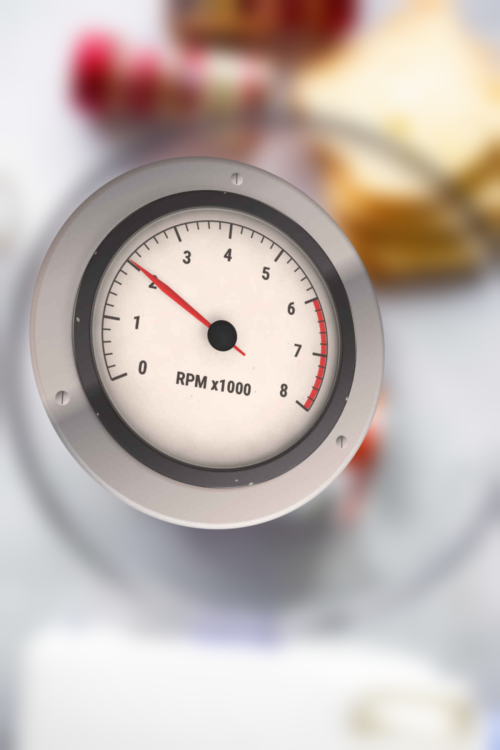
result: **2000** rpm
